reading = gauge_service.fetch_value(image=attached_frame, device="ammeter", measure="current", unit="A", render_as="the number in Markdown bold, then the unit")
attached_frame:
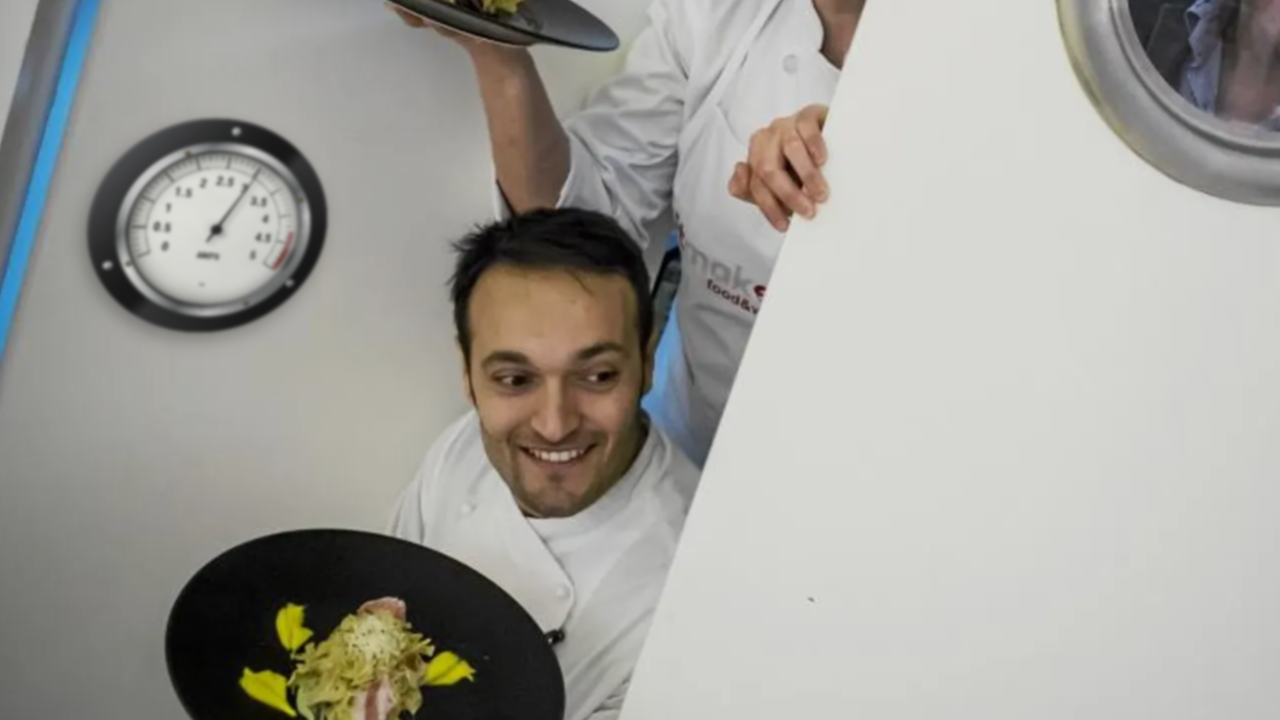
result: **3** A
